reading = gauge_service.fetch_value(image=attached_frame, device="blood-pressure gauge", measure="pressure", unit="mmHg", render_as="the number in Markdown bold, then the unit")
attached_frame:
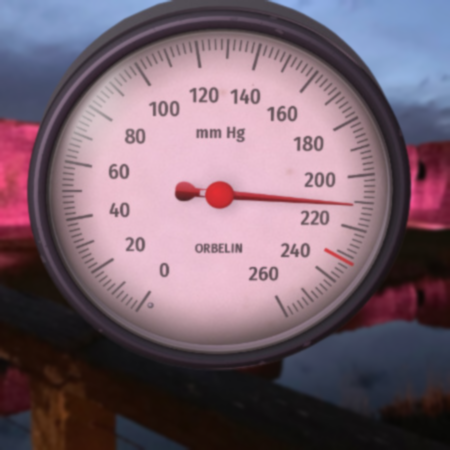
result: **210** mmHg
